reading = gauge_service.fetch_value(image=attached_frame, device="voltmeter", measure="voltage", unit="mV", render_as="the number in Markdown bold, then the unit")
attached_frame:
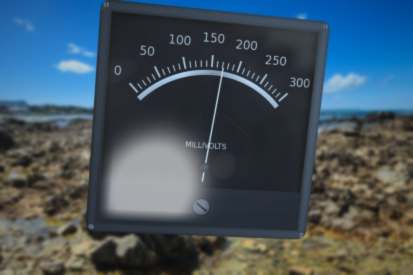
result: **170** mV
